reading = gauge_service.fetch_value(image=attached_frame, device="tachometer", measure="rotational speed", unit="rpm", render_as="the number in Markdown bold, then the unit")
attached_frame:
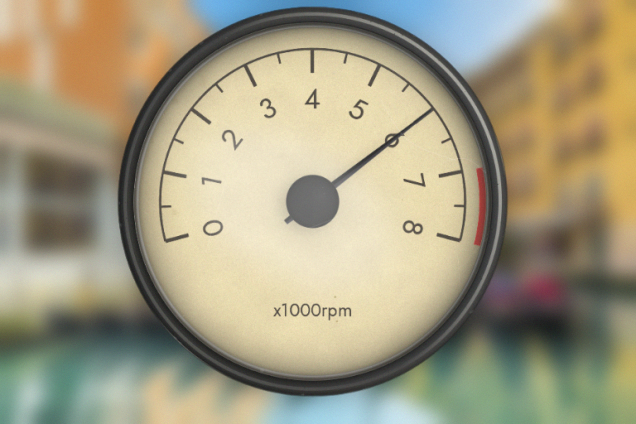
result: **6000** rpm
